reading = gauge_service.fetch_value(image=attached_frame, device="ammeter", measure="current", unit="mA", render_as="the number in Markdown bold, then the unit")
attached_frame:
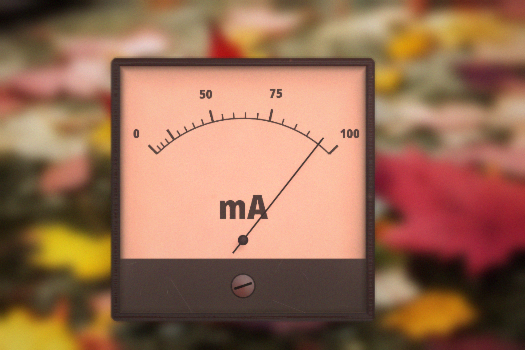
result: **95** mA
